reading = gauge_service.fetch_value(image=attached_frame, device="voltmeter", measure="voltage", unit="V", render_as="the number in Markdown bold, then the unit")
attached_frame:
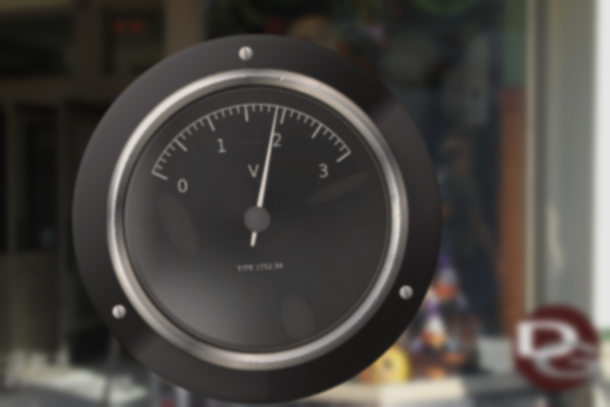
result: **1.9** V
